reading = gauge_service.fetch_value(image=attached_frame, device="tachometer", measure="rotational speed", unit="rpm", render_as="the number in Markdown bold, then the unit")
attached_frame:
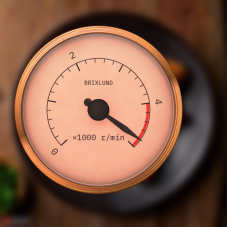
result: **4800** rpm
